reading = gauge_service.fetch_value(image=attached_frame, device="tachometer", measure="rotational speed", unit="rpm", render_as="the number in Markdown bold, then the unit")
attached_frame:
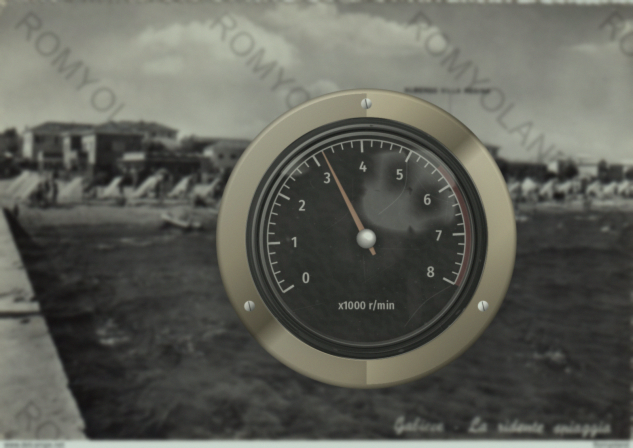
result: **3200** rpm
